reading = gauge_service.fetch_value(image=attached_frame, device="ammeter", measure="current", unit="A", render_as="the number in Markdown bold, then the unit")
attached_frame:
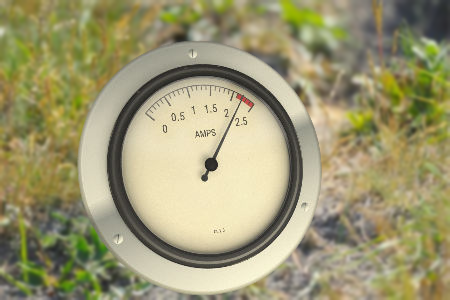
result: **2.2** A
